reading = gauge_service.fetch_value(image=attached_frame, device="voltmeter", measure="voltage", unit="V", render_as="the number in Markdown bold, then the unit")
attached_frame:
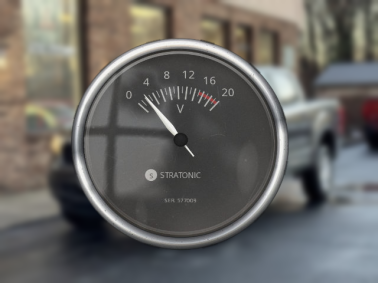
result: **2** V
